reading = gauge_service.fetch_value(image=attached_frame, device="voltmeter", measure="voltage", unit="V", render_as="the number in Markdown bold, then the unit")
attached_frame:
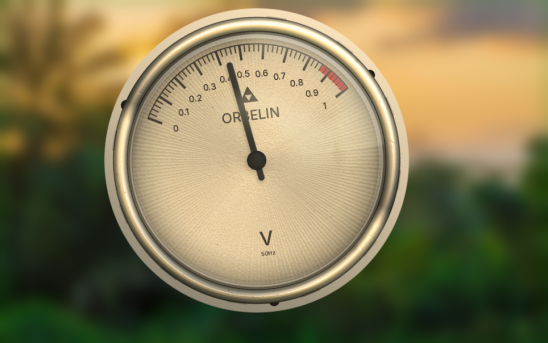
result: **0.44** V
